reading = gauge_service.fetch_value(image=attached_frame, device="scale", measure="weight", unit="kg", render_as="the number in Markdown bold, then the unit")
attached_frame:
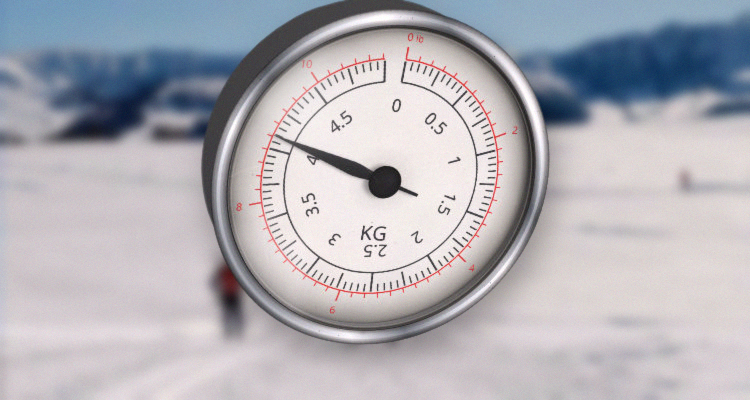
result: **4.1** kg
